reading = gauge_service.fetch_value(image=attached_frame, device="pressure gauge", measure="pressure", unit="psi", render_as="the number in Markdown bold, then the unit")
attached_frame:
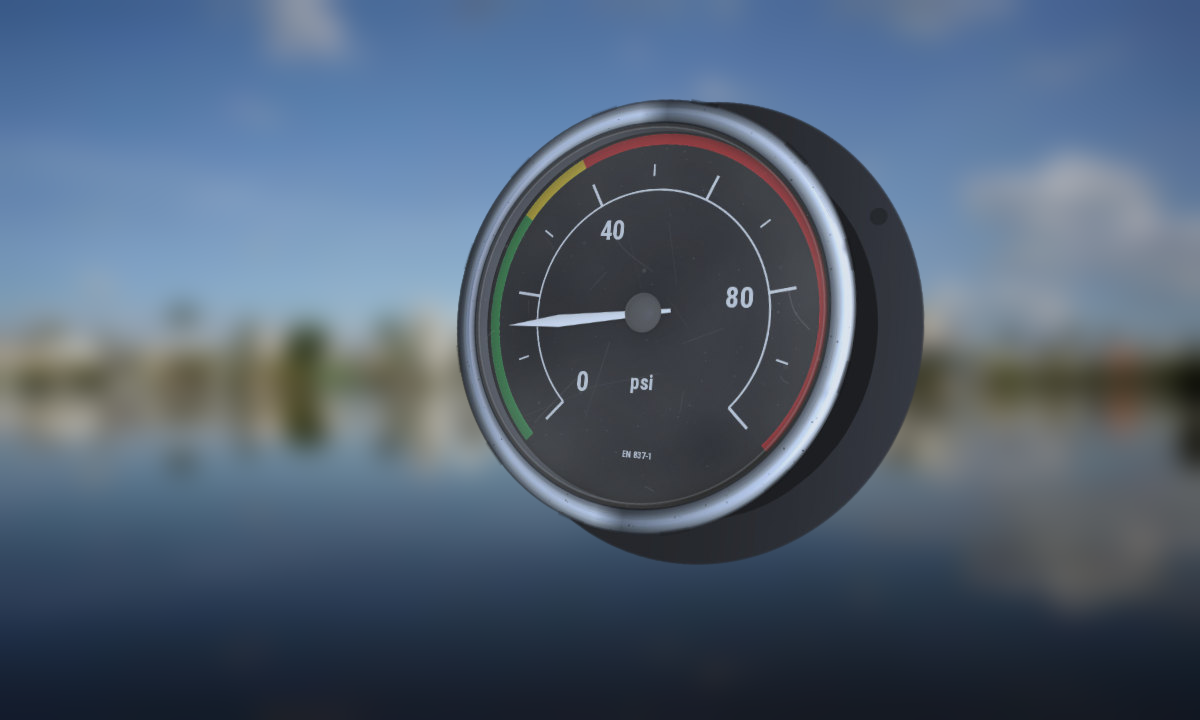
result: **15** psi
